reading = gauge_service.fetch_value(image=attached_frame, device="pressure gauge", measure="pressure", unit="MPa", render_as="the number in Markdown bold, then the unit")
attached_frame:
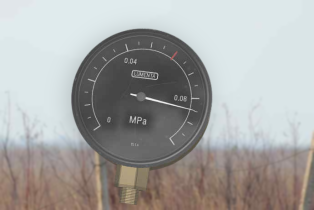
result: **0.085** MPa
